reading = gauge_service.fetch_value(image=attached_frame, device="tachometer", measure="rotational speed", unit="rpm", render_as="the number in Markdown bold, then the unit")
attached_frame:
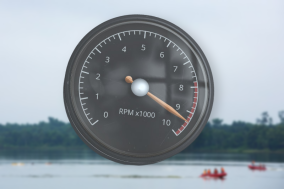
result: **9400** rpm
